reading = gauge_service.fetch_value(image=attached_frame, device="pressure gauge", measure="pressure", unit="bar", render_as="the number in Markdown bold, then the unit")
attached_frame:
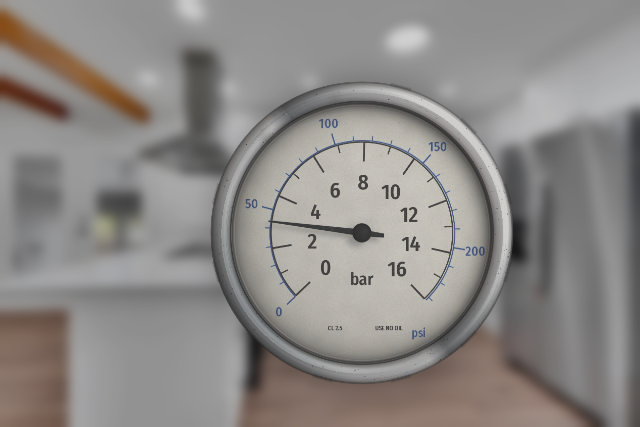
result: **3** bar
